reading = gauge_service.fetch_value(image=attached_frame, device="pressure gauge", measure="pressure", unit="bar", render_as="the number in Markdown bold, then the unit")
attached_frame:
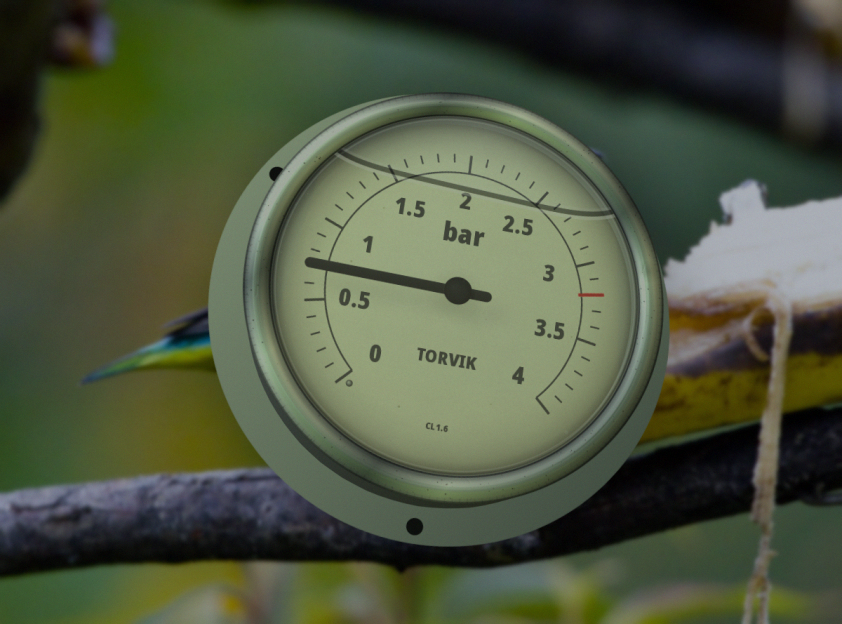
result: **0.7** bar
